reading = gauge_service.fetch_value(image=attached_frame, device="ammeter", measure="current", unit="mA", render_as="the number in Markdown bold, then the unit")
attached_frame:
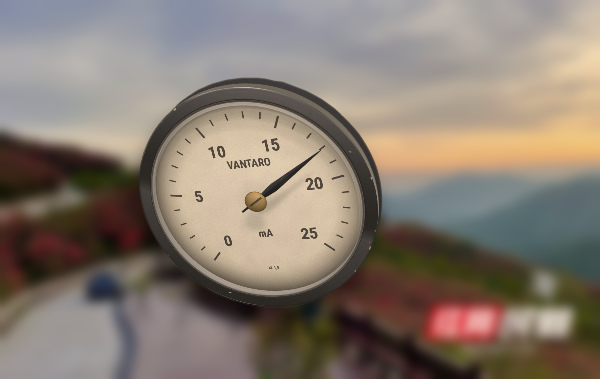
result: **18** mA
